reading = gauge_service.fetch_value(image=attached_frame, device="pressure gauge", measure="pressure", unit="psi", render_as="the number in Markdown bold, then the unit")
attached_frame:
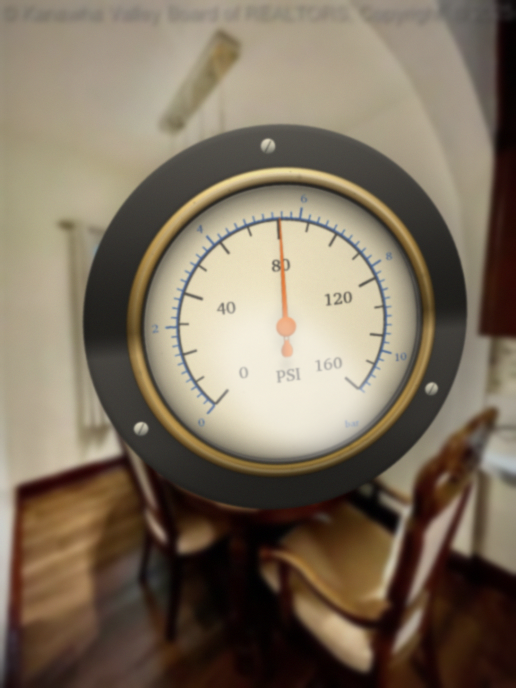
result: **80** psi
